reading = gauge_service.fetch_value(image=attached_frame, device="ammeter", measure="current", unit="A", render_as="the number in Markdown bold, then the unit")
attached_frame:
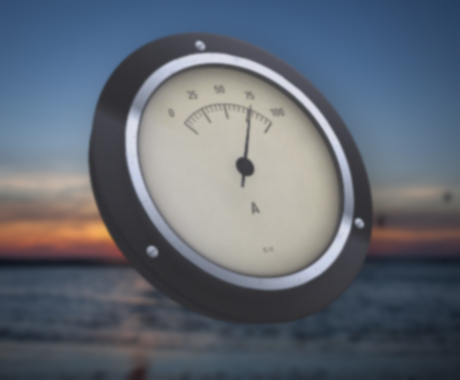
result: **75** A
